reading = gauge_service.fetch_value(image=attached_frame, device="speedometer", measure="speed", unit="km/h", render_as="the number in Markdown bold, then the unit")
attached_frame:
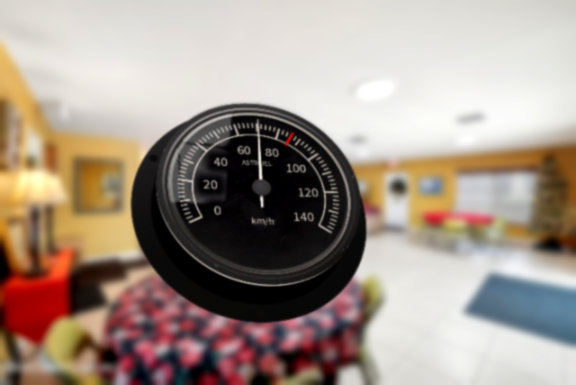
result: **70** km/h
